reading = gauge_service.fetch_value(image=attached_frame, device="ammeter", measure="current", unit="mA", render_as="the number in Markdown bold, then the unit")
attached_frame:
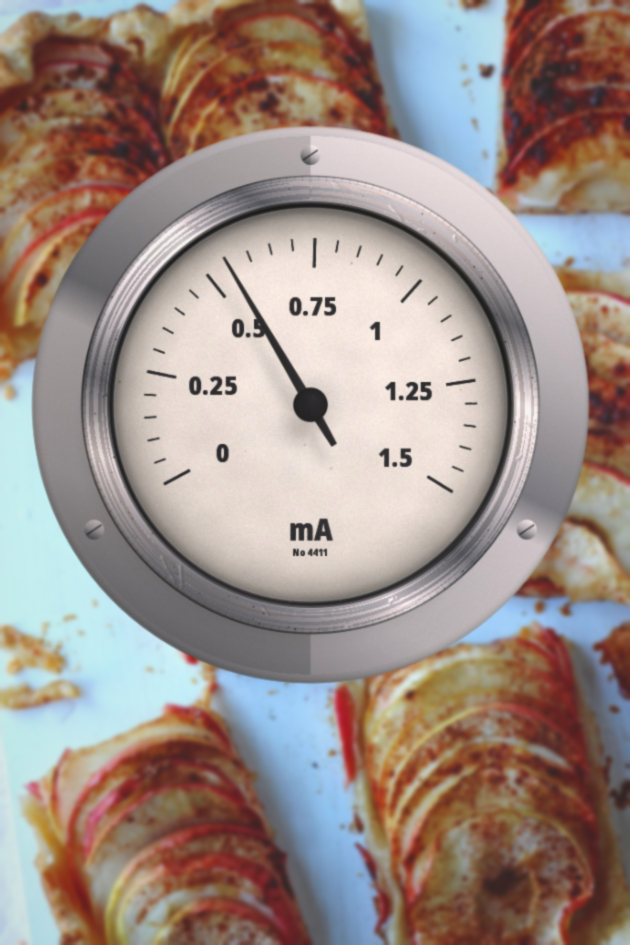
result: **0.55** mA
